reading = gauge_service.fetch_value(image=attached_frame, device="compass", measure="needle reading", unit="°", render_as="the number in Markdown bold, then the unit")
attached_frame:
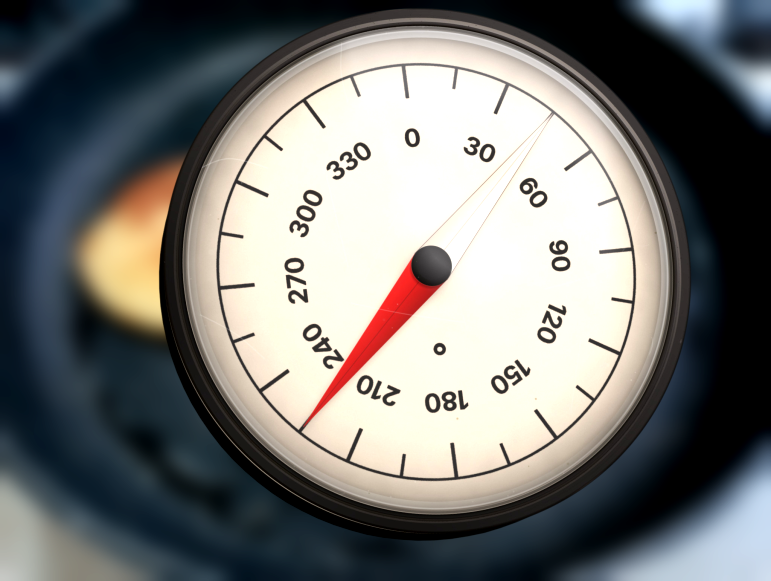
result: **225** °
